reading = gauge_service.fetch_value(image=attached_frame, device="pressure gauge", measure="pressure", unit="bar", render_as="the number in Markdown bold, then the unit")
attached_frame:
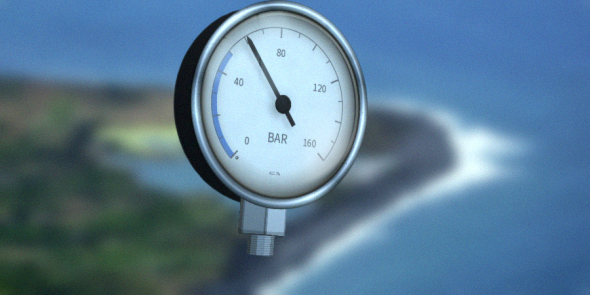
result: **60** bar
